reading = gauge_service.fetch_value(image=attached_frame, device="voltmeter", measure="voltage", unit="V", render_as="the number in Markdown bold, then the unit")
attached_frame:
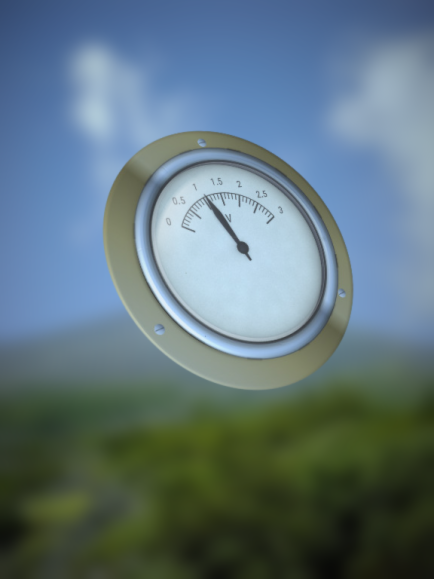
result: **1** V
